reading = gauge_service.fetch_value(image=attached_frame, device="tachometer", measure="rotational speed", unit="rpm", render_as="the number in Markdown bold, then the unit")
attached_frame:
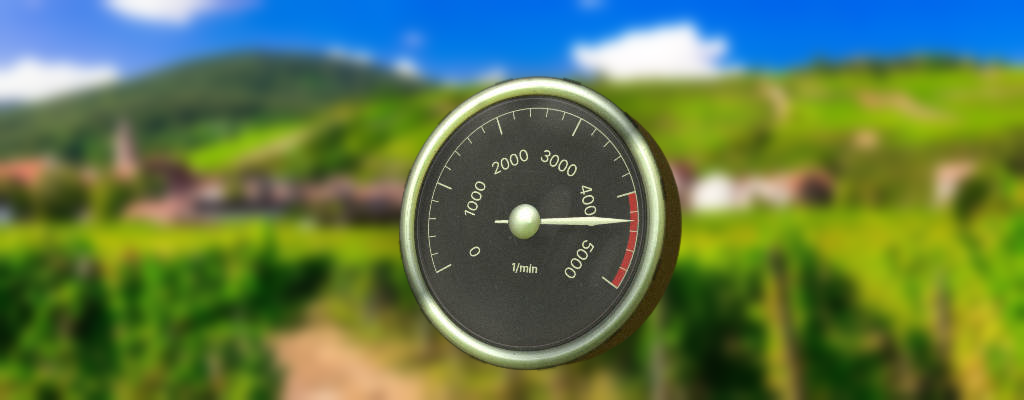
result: **4300** rpm
